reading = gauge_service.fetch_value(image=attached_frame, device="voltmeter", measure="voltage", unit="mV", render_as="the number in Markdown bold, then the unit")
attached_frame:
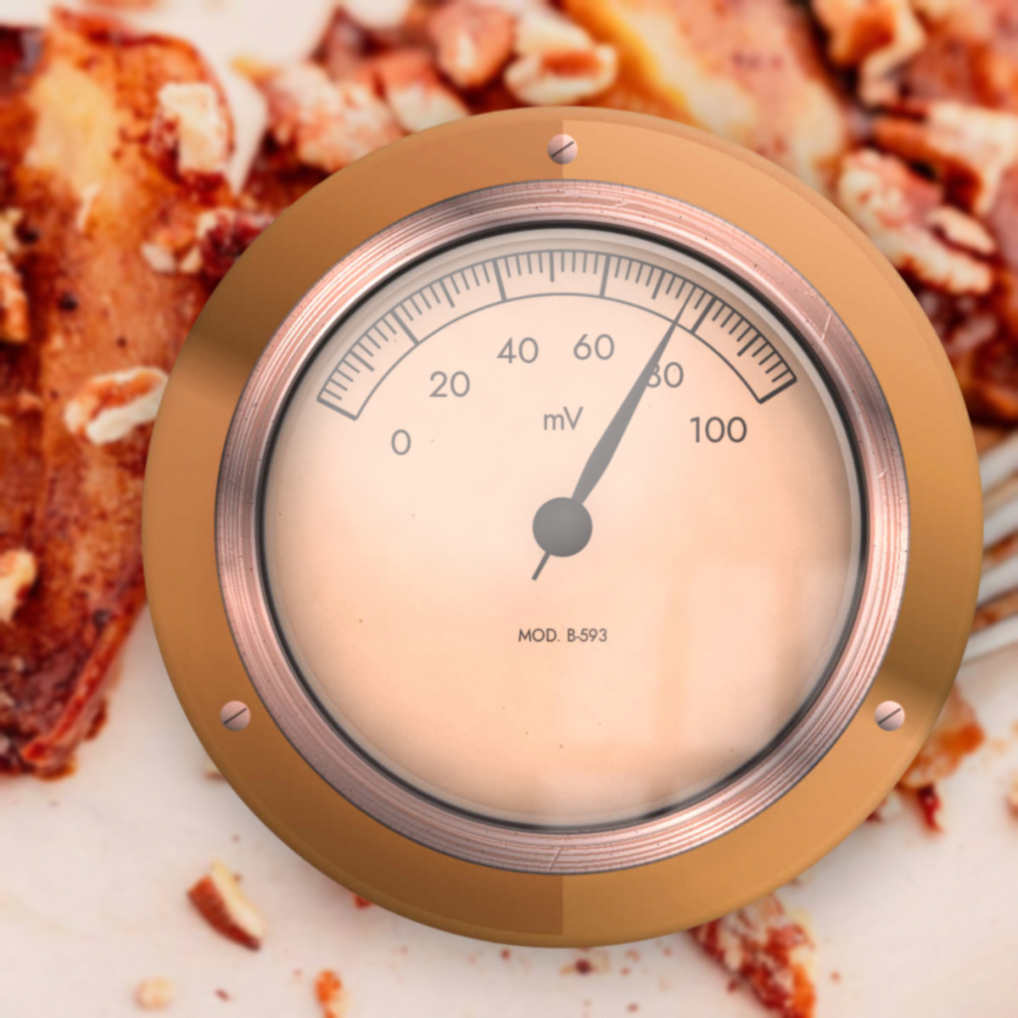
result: **76** mV
